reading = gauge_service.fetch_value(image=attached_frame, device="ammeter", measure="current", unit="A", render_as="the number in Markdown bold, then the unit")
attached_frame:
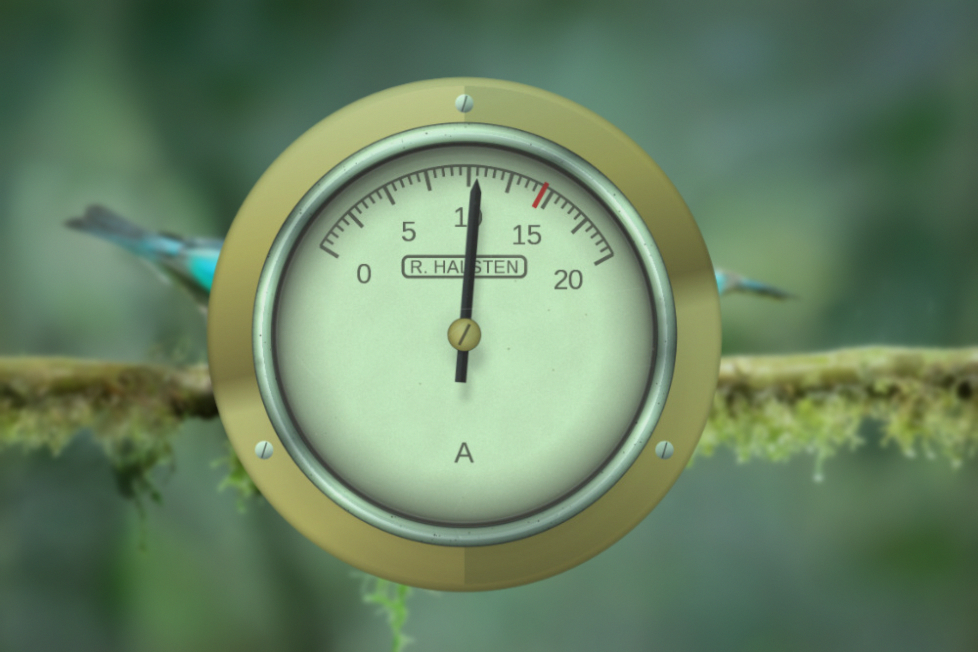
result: **10.5** A
